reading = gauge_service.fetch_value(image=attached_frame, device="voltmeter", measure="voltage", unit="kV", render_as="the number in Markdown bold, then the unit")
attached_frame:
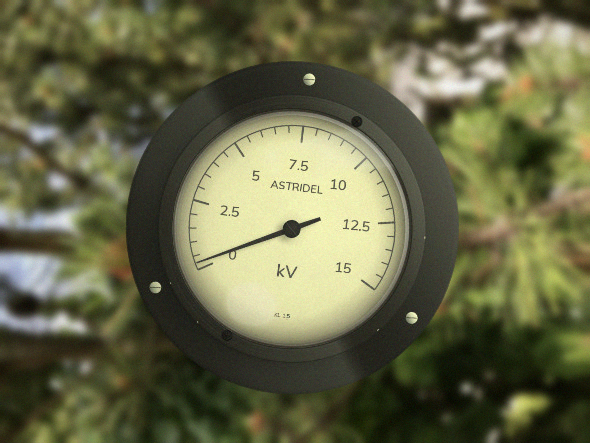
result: **0.25** kV
